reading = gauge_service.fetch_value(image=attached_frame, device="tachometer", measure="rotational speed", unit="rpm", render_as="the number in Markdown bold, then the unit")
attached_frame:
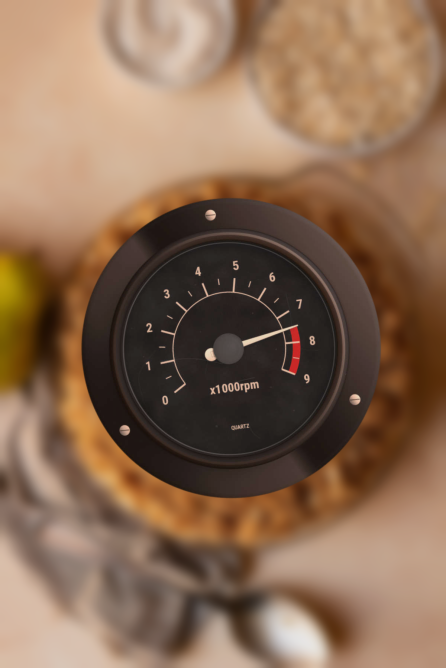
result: **7500** rpm
